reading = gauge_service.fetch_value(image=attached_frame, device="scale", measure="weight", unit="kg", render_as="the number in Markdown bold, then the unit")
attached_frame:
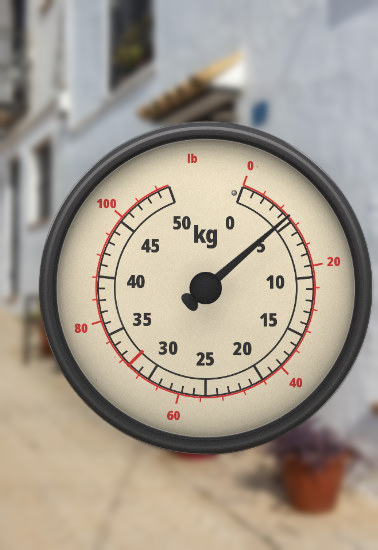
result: **4.5** kg
